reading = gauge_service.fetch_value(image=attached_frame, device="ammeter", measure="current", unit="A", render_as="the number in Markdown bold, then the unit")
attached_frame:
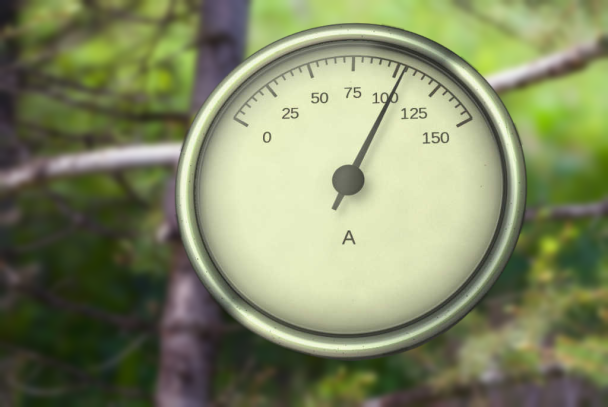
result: **105** A
